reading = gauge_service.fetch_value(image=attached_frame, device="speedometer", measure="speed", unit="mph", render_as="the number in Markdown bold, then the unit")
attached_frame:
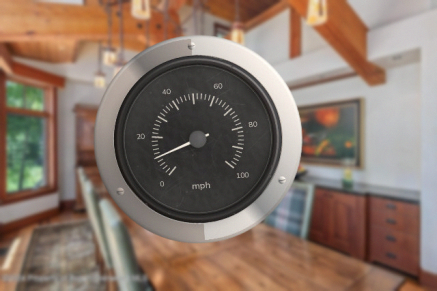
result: **10** mph
